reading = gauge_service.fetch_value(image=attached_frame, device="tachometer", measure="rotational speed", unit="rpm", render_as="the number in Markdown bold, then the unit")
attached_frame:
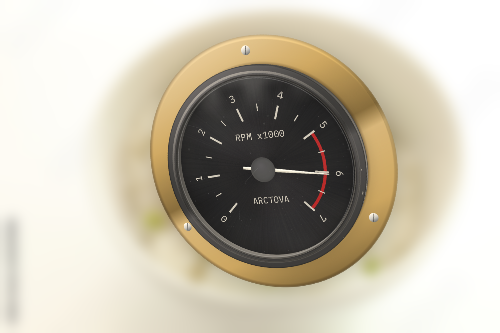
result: **6000** rpm
